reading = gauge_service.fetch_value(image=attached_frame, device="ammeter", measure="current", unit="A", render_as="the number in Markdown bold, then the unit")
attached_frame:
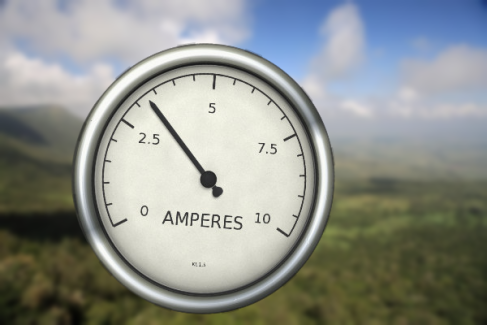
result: **3.25** A
